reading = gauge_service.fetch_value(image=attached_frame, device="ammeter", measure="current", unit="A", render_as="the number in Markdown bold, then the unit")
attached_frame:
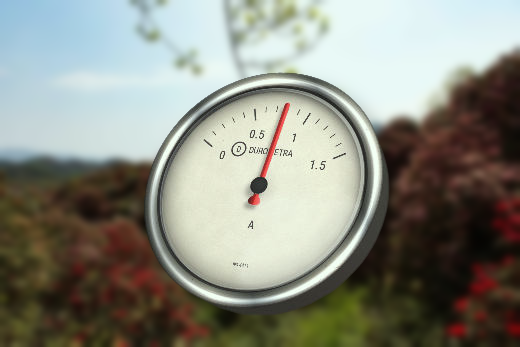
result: **0.8** A
